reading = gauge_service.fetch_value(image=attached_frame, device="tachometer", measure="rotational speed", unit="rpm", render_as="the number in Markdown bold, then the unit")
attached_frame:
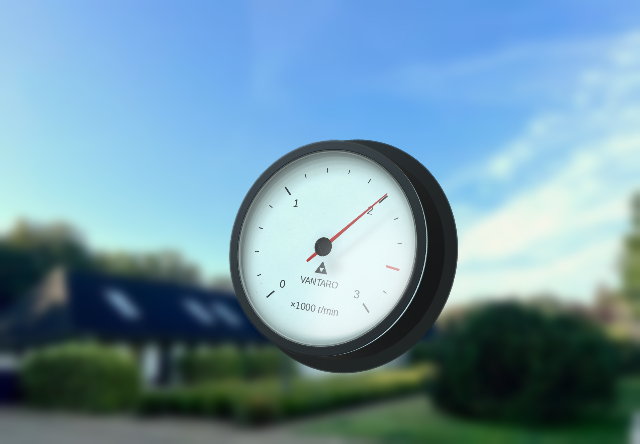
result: **2000** rpm
